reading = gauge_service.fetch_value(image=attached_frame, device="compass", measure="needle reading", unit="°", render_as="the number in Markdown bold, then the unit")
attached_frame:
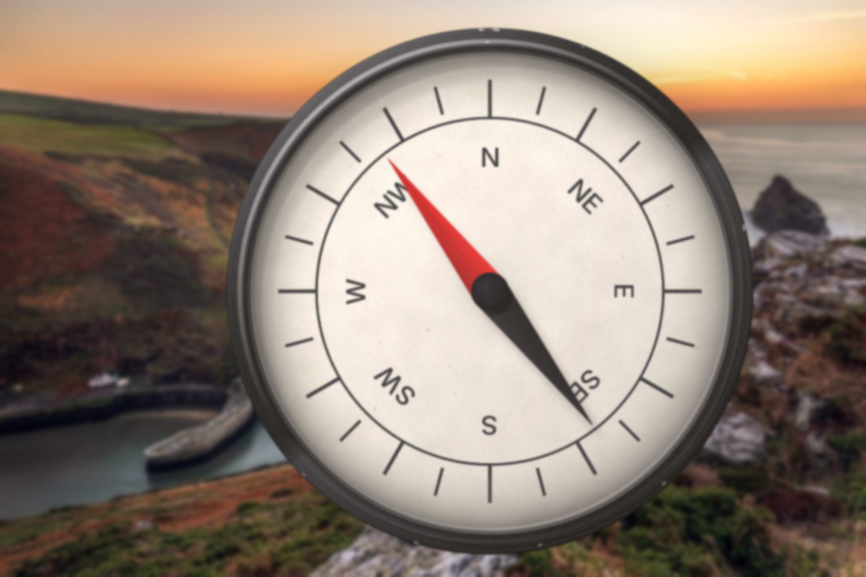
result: **322.5** °
